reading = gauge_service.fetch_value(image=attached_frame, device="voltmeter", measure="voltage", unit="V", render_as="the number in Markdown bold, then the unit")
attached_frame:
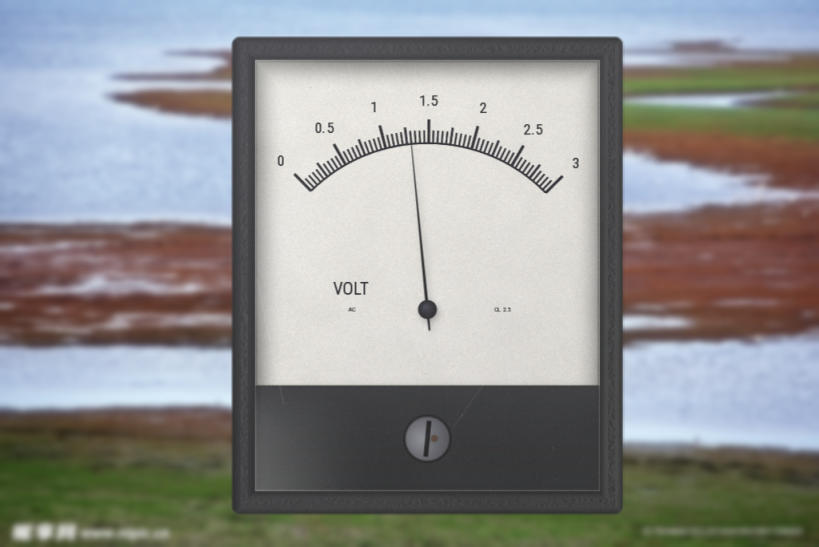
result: **1.3** V
